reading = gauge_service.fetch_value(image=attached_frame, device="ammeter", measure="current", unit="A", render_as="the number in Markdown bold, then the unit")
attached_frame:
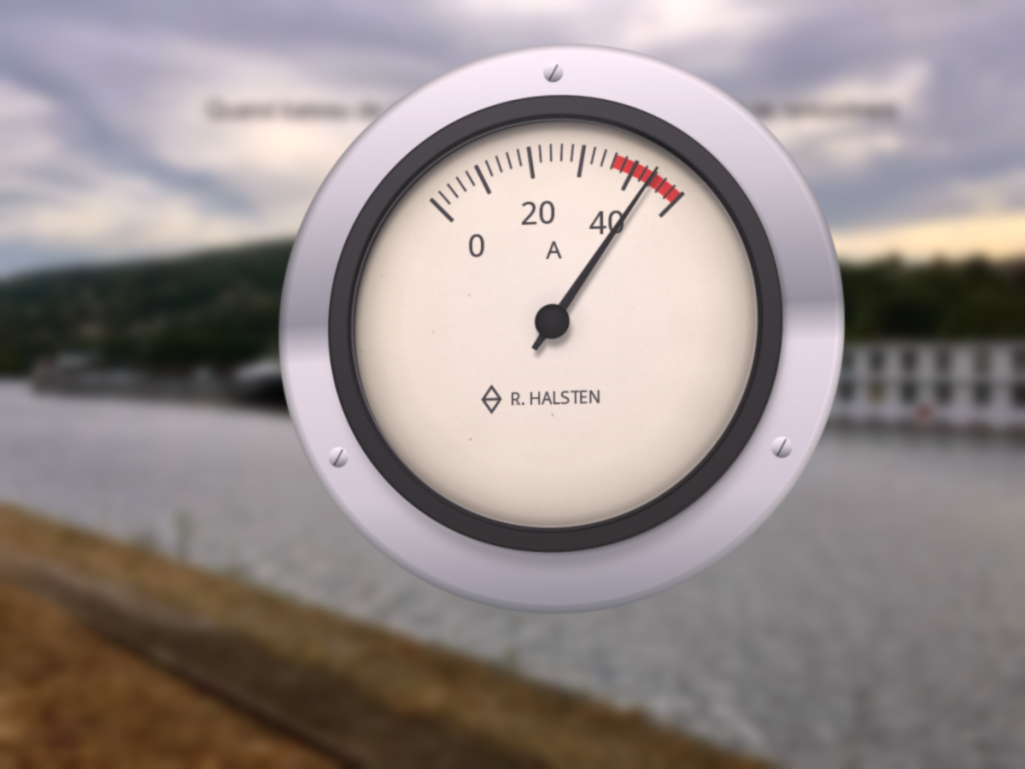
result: **44** A
